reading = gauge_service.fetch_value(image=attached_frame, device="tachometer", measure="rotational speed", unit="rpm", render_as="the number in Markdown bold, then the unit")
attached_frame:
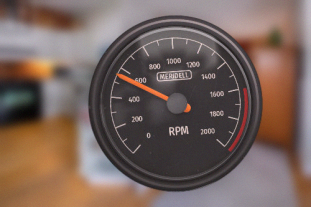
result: **550** rpm
